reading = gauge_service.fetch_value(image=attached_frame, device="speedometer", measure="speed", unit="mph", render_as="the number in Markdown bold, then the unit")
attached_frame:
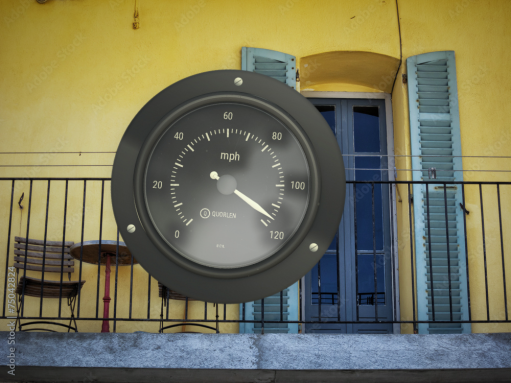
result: **116** mph
